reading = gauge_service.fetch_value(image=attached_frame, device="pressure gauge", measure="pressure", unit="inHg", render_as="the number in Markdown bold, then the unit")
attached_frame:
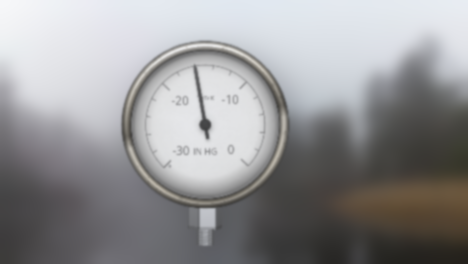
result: **-16** inHg
